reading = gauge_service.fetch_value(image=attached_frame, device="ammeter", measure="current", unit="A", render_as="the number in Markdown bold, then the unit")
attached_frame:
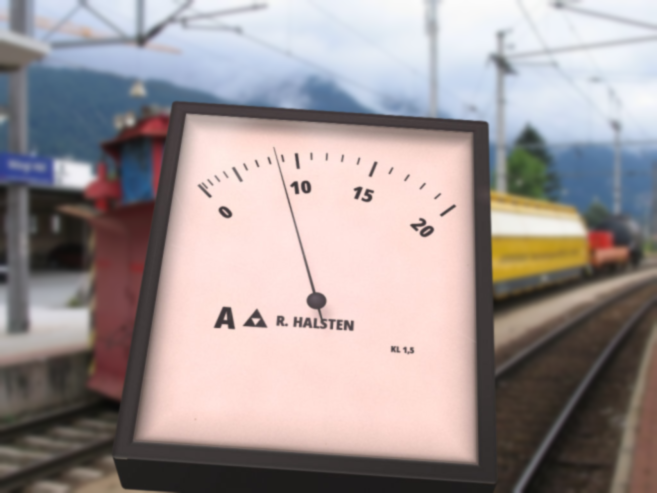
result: **8.5** A
